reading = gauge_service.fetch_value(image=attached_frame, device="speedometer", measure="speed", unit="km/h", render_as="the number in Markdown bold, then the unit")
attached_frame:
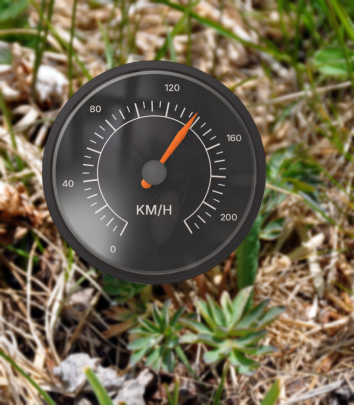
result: **137.5** km/h
